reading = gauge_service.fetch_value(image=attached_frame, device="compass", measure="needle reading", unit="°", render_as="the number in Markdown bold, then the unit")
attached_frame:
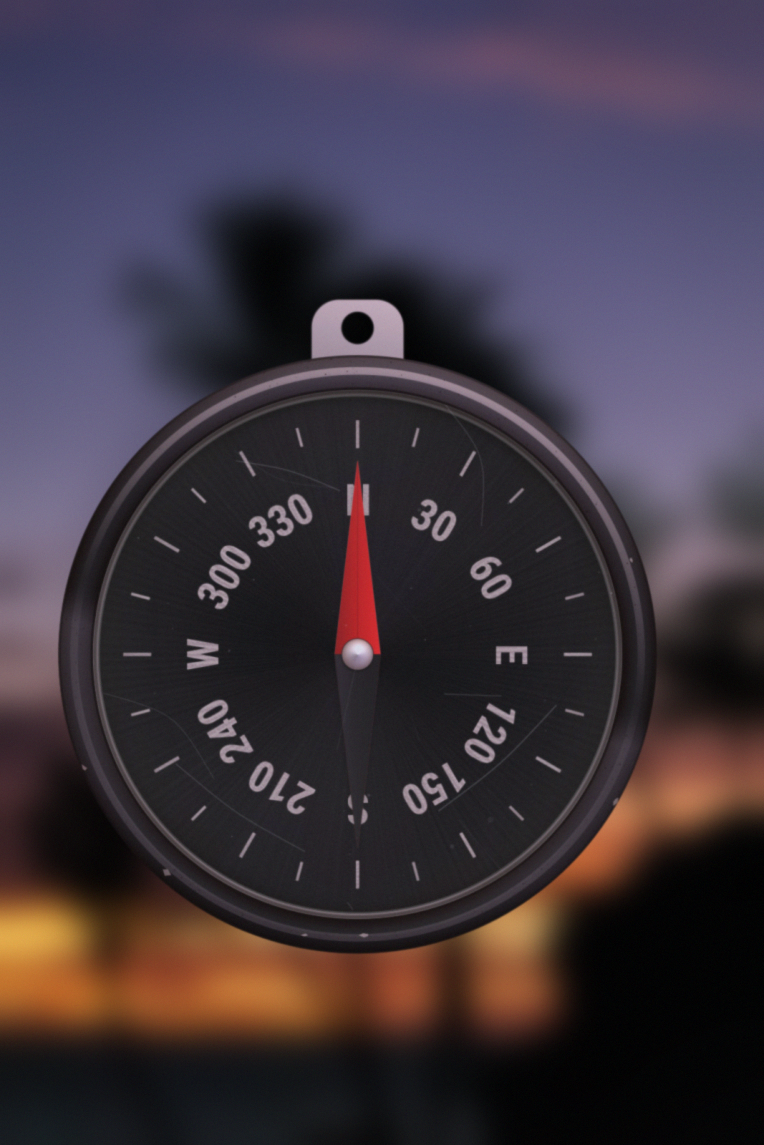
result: **0** °
